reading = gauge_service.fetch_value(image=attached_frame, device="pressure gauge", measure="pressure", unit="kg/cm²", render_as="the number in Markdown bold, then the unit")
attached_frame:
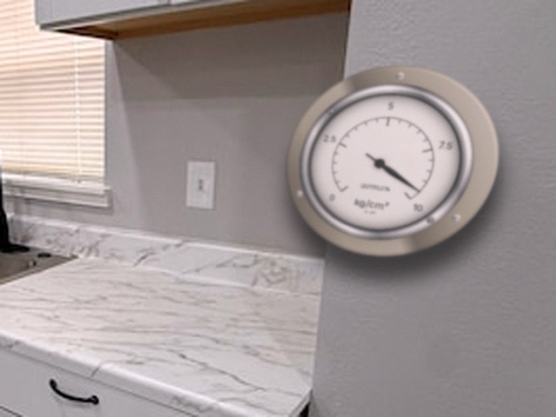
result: **9.5** kg/cm²
